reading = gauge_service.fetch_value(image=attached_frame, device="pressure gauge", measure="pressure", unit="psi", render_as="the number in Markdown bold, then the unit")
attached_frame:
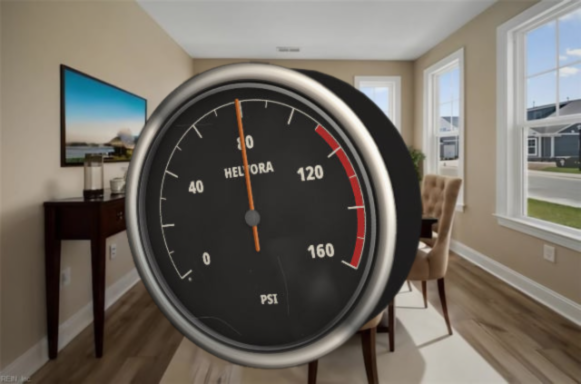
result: **80** psi
